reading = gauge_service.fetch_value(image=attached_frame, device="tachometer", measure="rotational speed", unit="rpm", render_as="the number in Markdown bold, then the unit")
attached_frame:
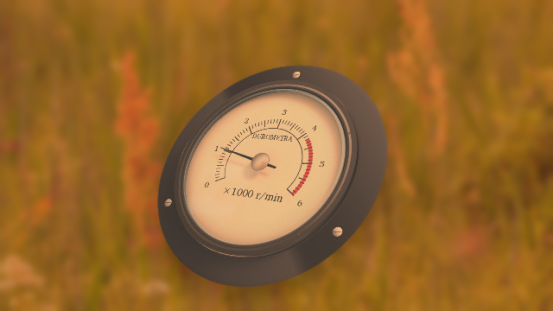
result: **1000** rpm
